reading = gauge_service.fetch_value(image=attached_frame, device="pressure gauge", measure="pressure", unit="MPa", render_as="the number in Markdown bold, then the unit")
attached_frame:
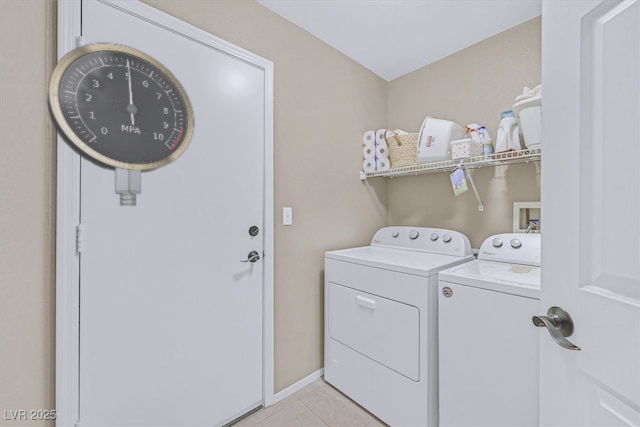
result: **5** MPa
